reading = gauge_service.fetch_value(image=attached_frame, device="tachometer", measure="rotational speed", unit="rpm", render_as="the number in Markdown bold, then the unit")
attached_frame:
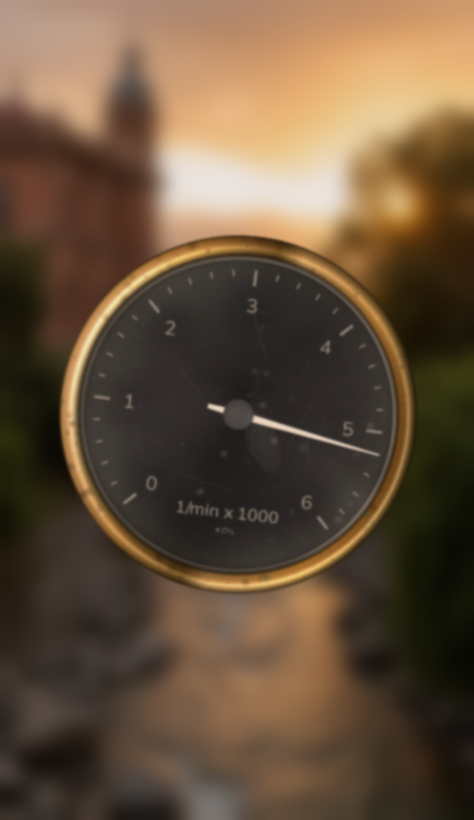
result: **5200** rpm
